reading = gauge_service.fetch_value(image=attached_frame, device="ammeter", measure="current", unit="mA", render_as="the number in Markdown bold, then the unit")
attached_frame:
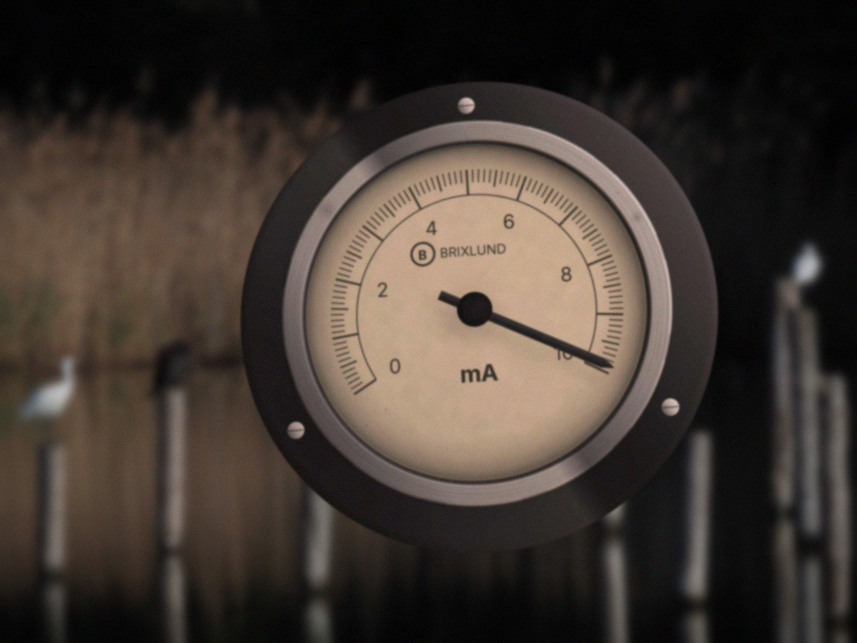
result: **9.9** mA
